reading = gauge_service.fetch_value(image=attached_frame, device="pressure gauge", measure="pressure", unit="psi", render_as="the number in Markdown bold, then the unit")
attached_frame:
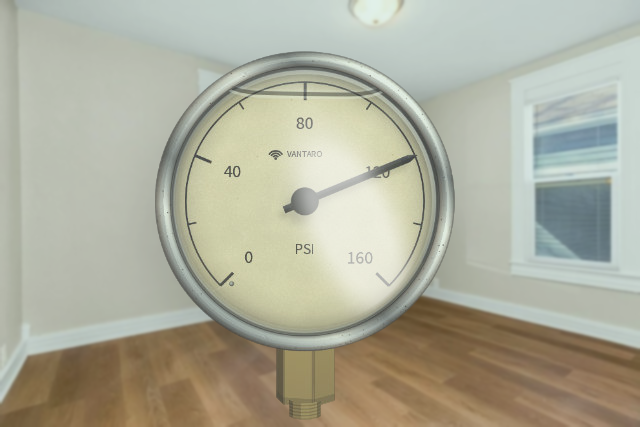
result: **120** psi
